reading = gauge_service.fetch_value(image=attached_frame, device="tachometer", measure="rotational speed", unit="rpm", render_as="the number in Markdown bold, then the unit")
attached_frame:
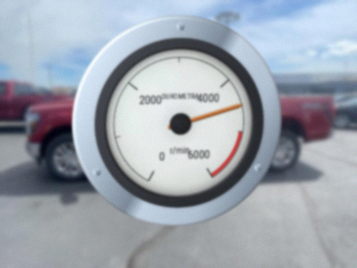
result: **4500** rpm
